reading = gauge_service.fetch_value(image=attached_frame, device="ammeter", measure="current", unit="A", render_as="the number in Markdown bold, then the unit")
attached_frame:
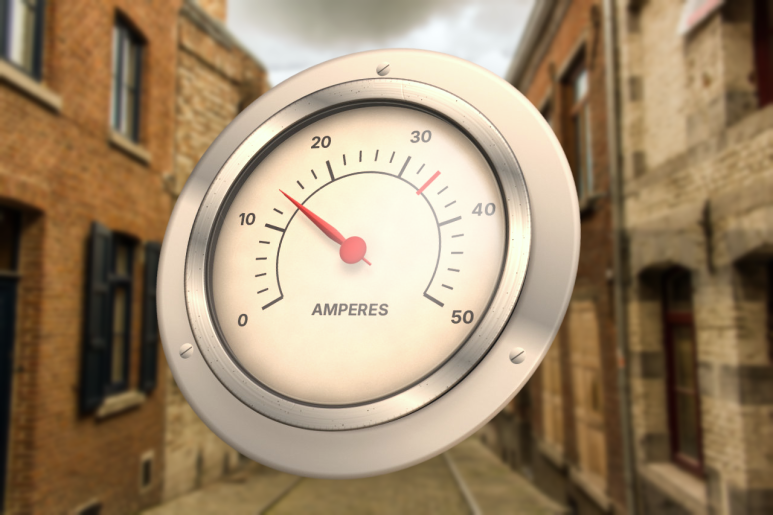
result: **14** A
